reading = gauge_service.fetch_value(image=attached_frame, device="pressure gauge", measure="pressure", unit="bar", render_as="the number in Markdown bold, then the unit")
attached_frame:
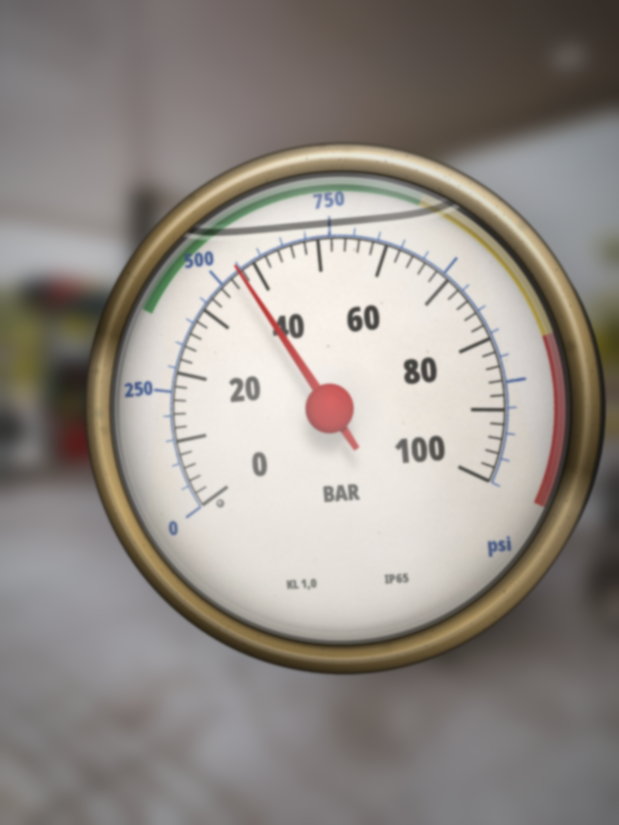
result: **38** bar
